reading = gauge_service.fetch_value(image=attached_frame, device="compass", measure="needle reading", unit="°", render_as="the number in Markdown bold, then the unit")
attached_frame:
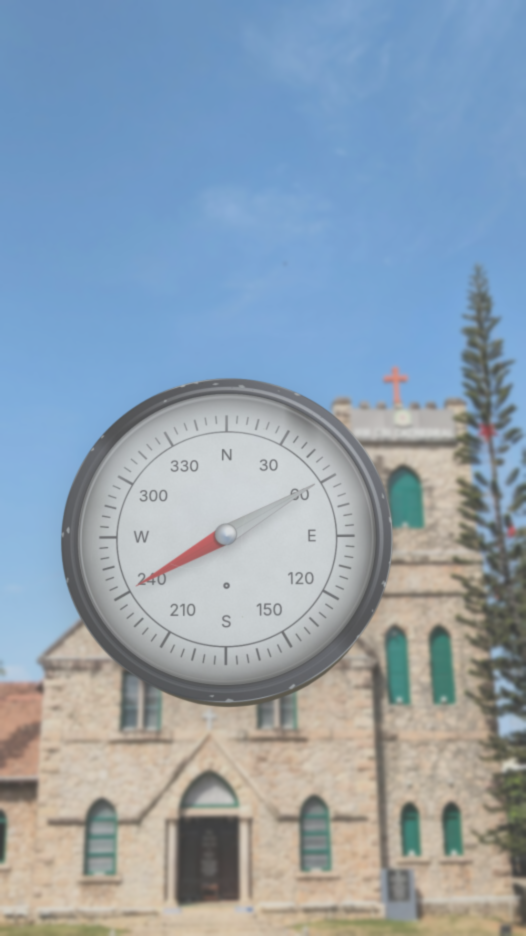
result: **240** °
